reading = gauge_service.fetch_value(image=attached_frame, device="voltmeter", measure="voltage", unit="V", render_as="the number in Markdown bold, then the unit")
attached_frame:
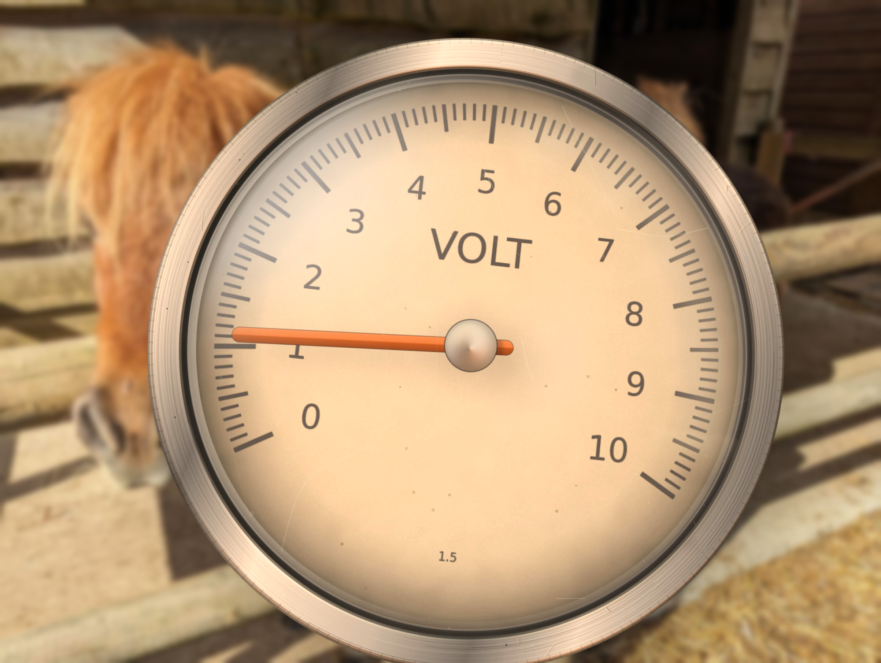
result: **1.1** V
